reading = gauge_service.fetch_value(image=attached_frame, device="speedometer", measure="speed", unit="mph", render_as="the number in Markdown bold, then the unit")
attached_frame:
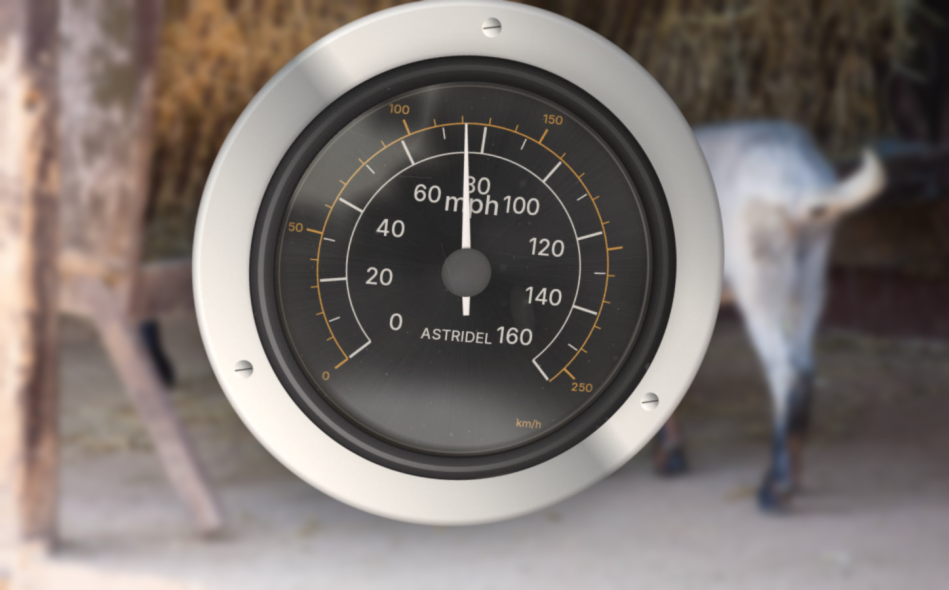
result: **75** mph
